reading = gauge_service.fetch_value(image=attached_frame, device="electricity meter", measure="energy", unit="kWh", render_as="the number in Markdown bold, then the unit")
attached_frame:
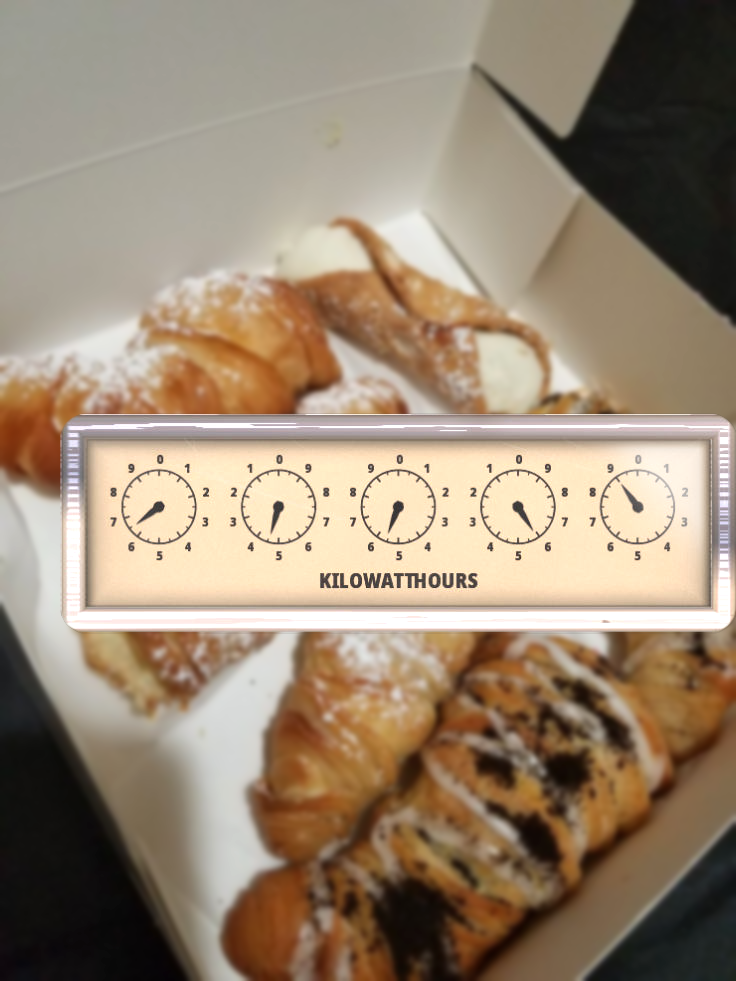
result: **64559** kWh
